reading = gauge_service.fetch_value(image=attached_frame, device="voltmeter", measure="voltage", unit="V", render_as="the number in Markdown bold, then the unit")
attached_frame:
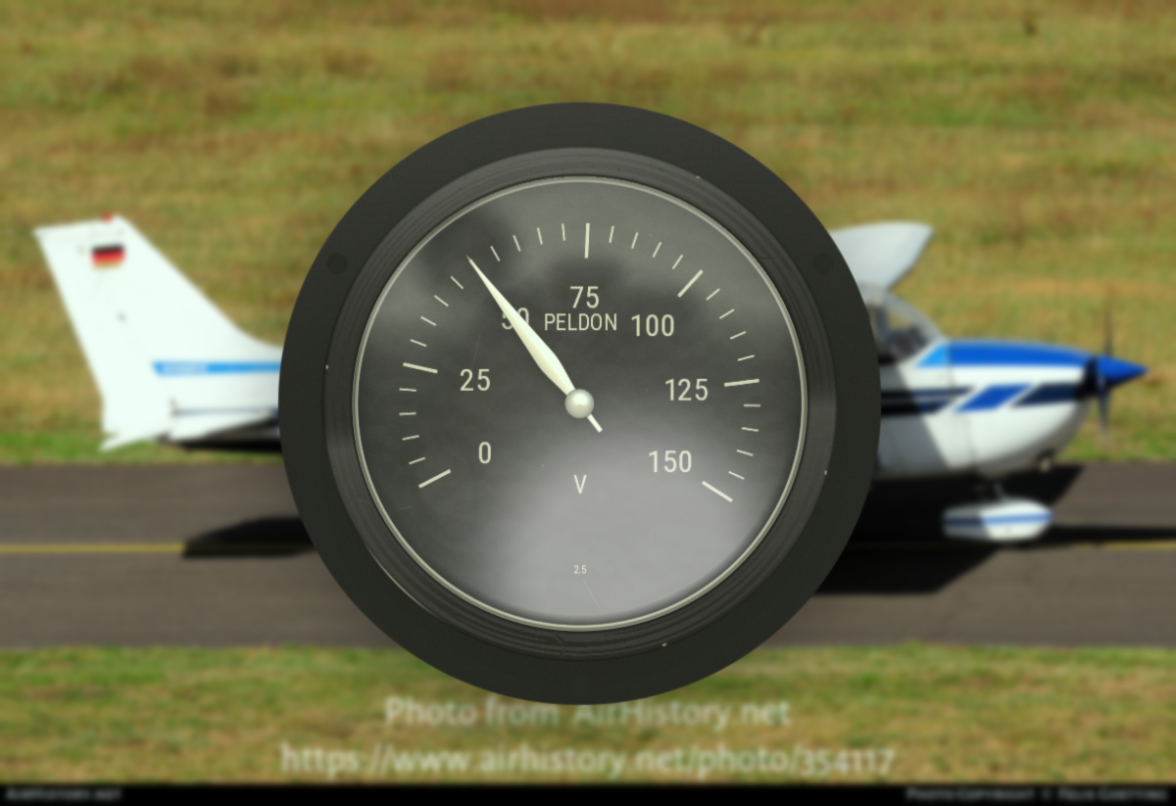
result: **50** V
